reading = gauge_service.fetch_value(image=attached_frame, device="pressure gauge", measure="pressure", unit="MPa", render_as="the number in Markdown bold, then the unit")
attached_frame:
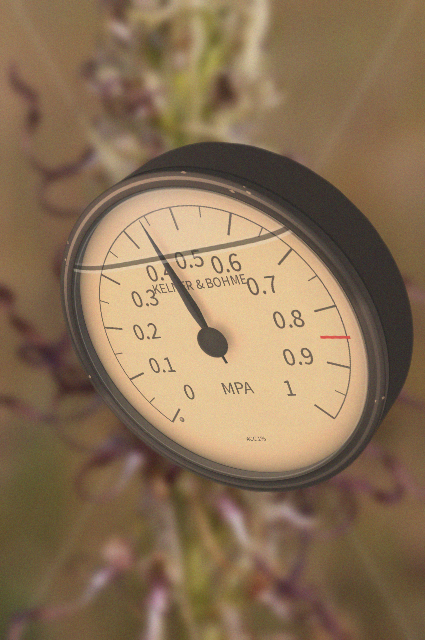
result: **0.45** MPa
